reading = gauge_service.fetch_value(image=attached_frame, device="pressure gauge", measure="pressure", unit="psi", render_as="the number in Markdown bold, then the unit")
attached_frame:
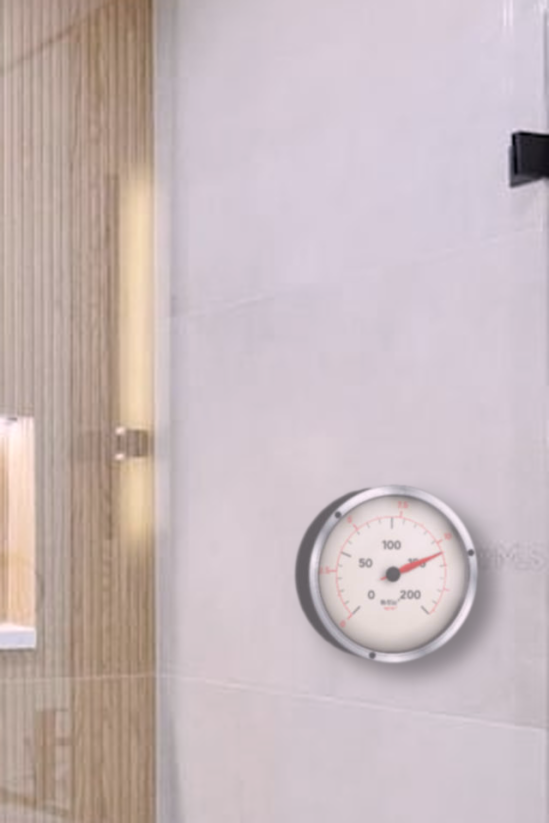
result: **150** psi
